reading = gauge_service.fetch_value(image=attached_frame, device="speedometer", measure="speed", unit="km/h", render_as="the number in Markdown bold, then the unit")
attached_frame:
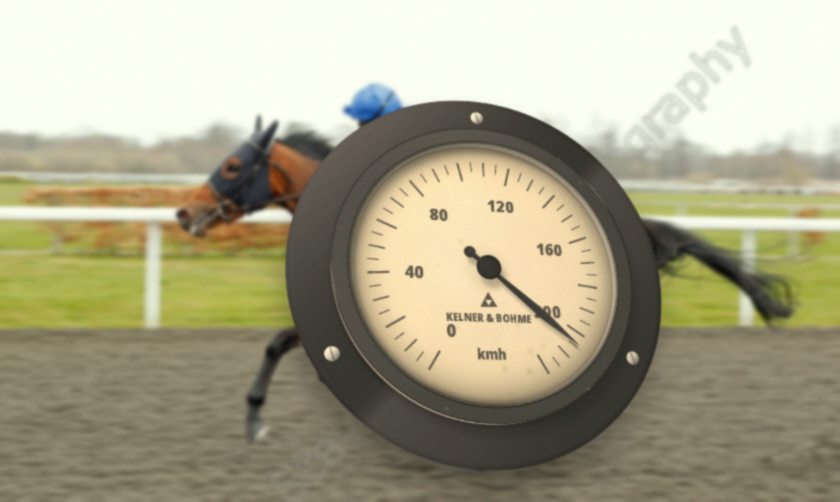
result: **205** km/h
